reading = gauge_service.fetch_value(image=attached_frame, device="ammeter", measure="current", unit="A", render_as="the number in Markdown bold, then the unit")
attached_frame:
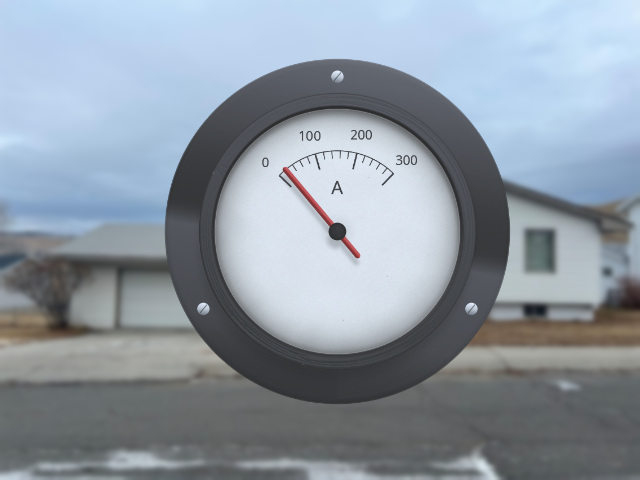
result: **20** A
